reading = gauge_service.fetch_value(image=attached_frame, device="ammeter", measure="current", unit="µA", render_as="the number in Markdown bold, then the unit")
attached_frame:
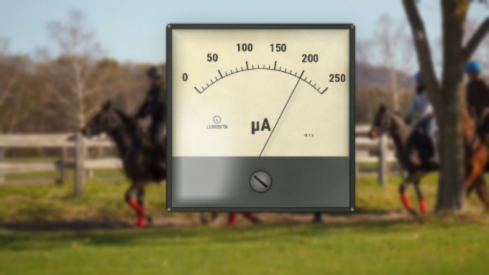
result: **200** µA
